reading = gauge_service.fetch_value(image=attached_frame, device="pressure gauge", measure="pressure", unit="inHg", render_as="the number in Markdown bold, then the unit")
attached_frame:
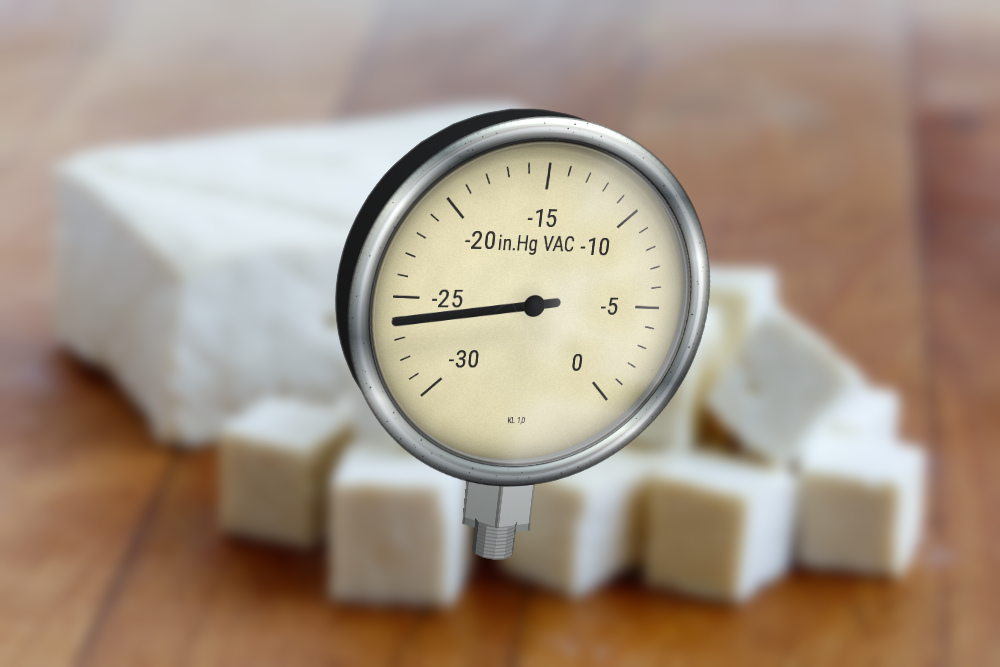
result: **-26** inHg
